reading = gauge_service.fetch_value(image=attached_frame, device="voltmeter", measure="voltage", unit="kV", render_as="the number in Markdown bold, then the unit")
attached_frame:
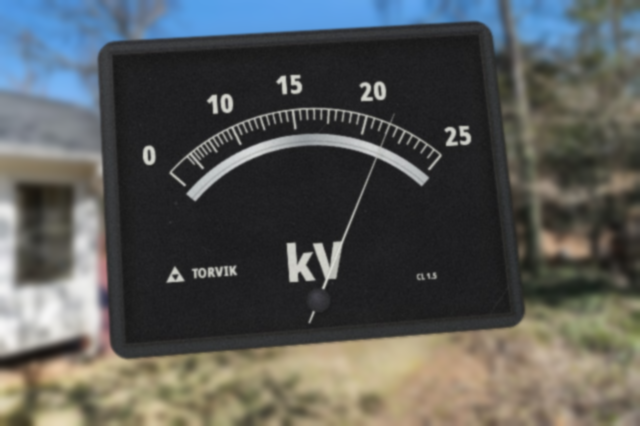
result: **21.5** kV
